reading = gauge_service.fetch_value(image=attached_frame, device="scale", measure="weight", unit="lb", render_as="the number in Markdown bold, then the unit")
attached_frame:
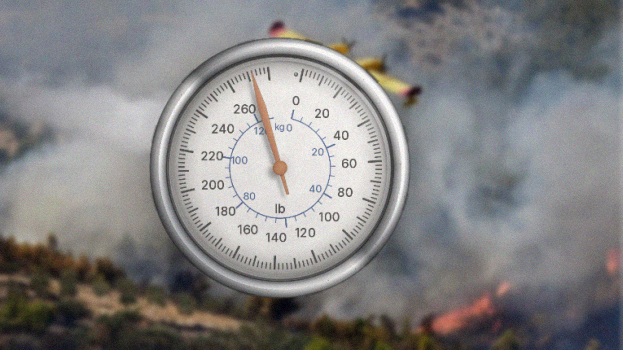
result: **272** lb
